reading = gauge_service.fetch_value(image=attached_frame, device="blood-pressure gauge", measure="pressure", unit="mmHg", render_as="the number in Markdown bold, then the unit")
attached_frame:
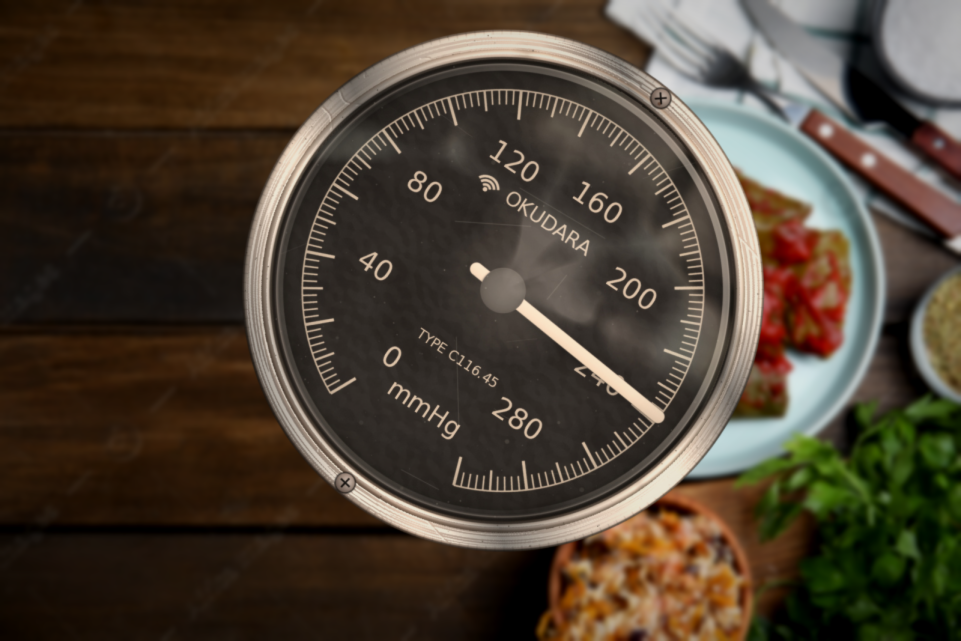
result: **238** mmHg
